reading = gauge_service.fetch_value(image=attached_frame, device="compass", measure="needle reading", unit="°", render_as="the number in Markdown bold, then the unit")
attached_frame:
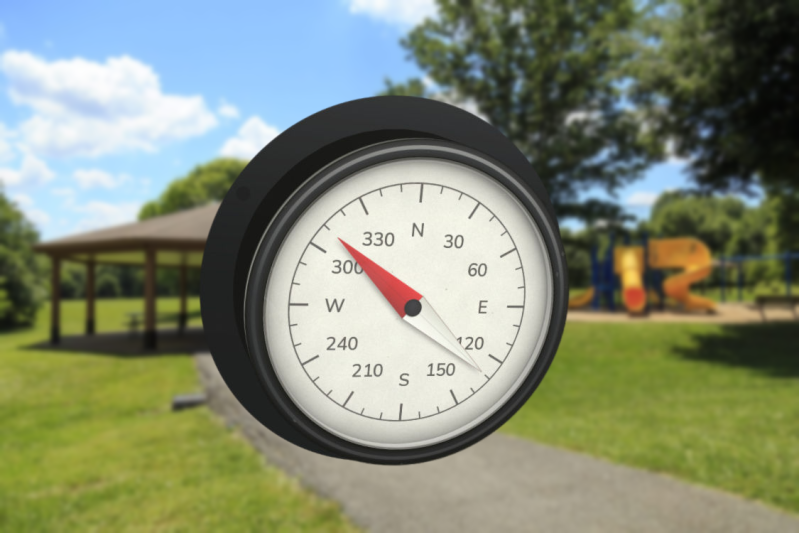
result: **310** °
